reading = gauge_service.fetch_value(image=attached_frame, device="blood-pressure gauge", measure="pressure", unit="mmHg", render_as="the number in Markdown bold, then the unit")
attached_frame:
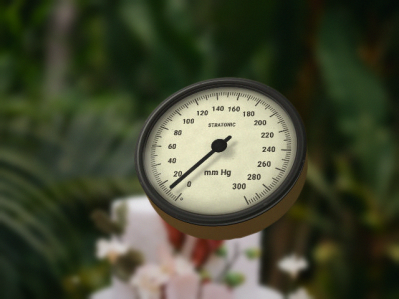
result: **10** mmHg
